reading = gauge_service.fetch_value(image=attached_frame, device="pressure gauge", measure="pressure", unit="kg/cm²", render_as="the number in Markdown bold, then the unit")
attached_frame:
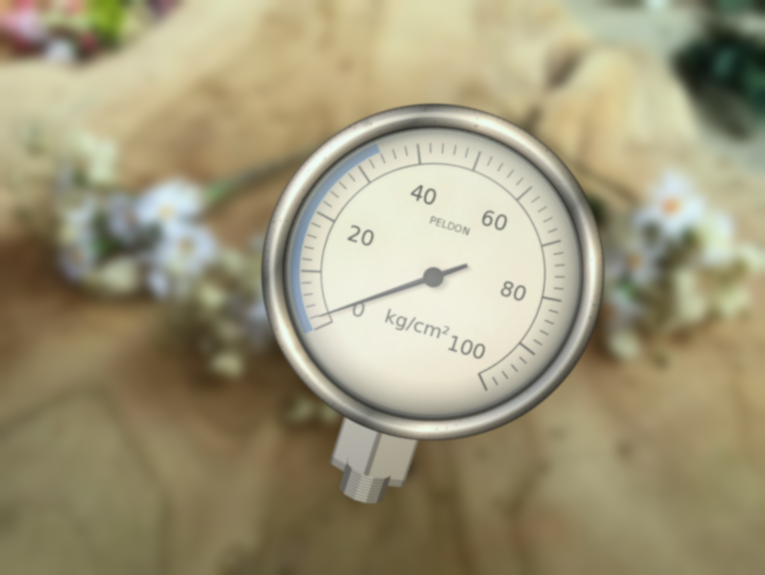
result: **2** kg/cm²
